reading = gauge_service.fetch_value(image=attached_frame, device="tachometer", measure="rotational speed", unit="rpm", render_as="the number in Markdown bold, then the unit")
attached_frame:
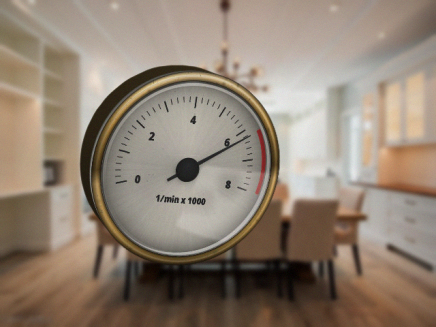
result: **6200** rpm
